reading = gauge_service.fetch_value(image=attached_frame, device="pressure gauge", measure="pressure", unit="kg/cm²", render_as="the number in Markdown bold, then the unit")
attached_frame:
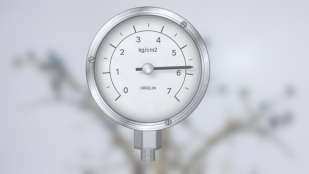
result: **5.75** kg/cm²
